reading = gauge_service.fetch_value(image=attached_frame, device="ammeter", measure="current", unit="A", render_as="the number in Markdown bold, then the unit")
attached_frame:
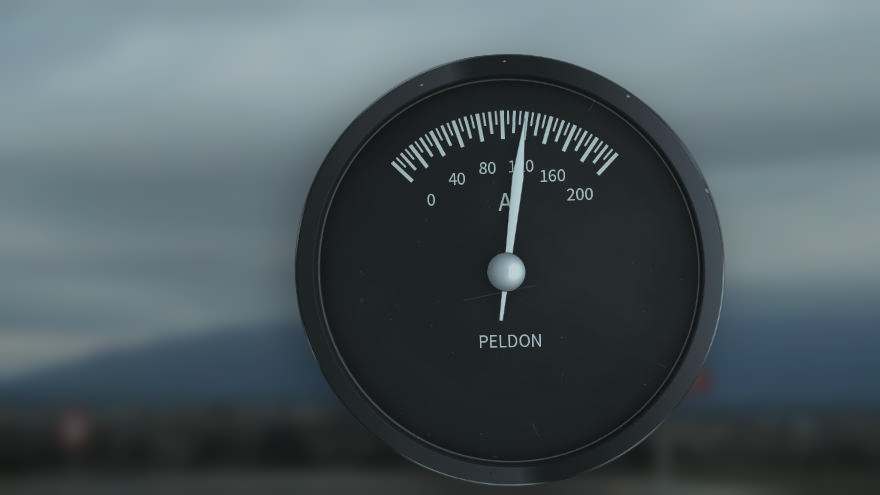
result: **120** A
